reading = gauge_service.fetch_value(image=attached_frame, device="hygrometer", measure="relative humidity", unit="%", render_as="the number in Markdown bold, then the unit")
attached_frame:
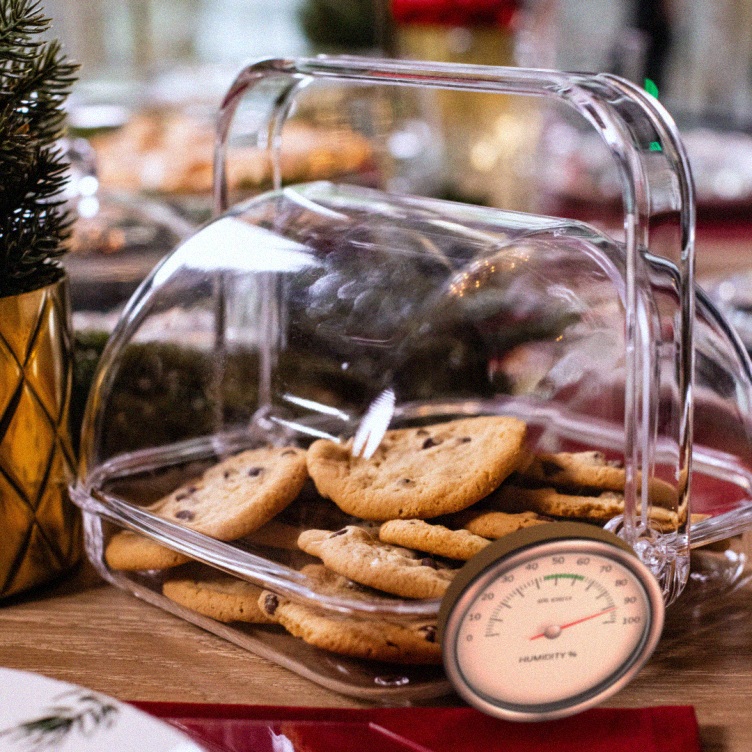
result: **90** %
